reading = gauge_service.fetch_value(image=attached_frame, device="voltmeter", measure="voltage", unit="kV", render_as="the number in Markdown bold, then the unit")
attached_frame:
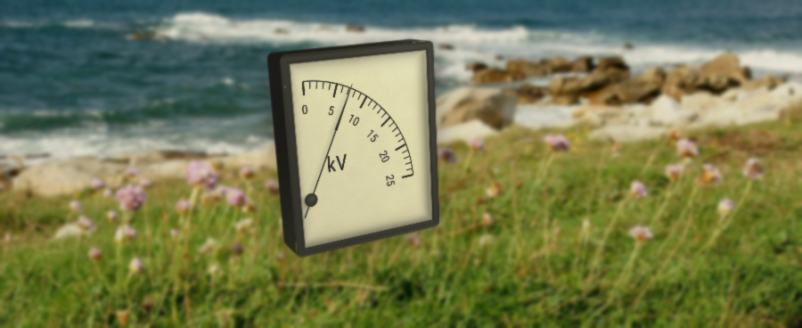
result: **7** kV
